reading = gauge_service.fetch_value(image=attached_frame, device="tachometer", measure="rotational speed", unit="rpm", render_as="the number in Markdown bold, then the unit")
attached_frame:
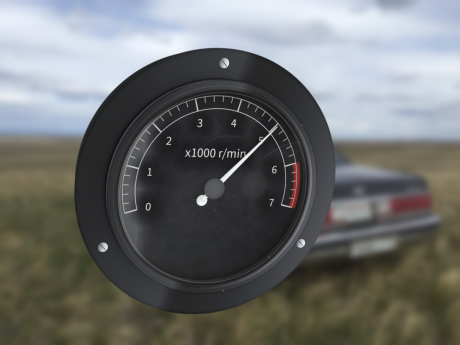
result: **5000** rpm
